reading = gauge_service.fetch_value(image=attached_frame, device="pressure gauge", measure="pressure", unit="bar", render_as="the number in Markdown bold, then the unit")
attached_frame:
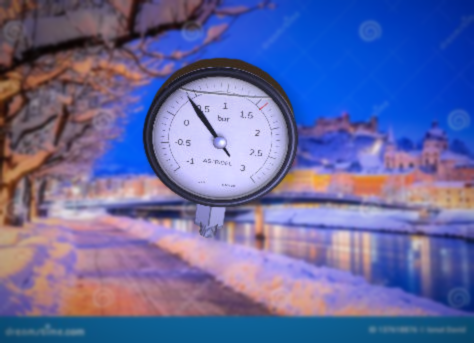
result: **0.4** bar
